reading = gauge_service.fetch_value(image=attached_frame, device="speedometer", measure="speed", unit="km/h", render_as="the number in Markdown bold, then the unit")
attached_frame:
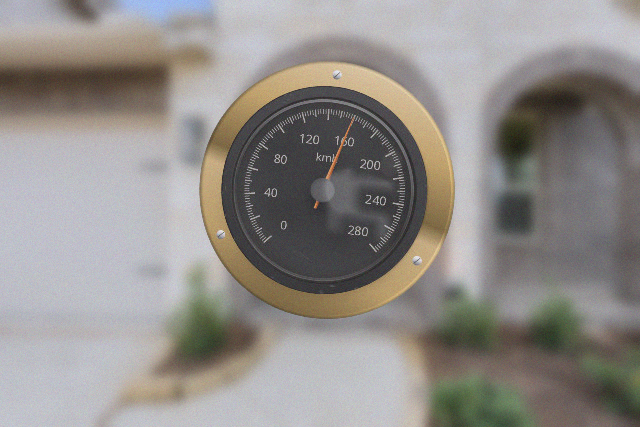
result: **160** km/h
